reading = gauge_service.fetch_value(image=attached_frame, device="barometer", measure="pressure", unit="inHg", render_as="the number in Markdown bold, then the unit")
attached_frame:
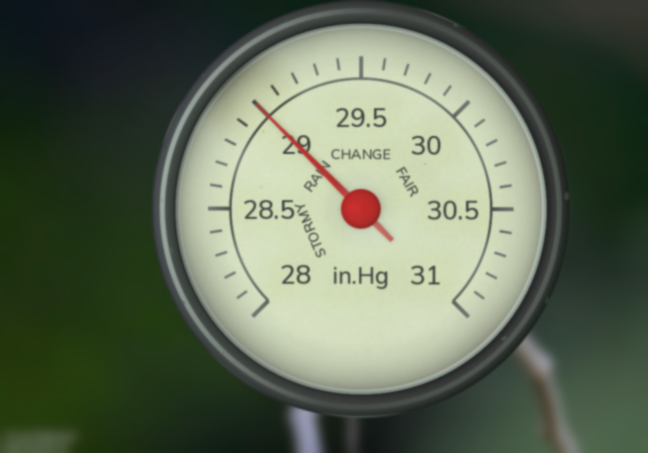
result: **29** inHg
